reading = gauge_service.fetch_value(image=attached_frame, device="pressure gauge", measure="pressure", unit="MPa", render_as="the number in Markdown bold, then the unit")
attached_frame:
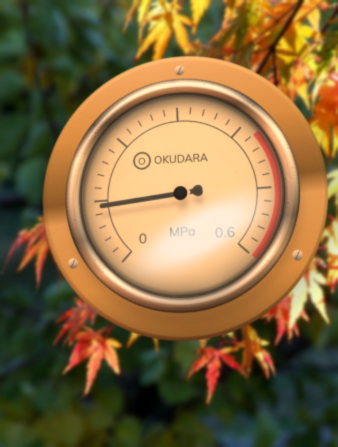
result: **0.09** MPa
